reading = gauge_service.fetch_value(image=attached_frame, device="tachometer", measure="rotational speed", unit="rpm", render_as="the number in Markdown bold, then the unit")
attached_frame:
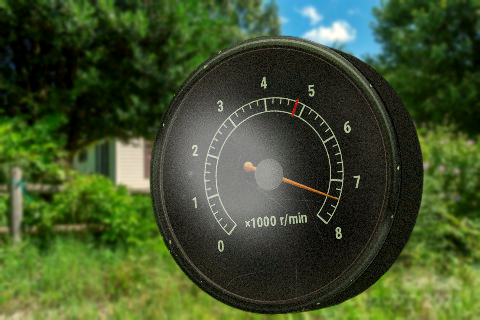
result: **7400** rpm
